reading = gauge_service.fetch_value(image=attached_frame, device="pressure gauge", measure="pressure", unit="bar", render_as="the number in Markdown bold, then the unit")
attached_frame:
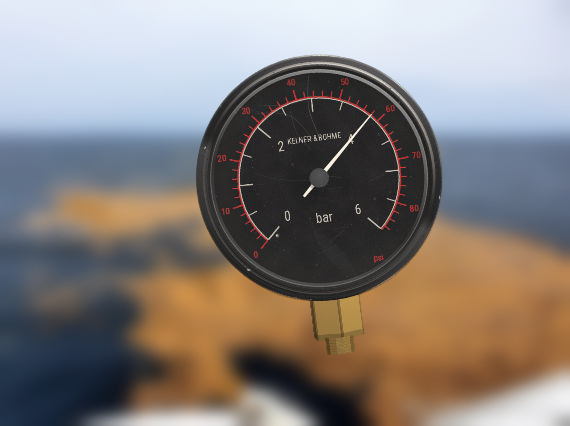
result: **4** bar
